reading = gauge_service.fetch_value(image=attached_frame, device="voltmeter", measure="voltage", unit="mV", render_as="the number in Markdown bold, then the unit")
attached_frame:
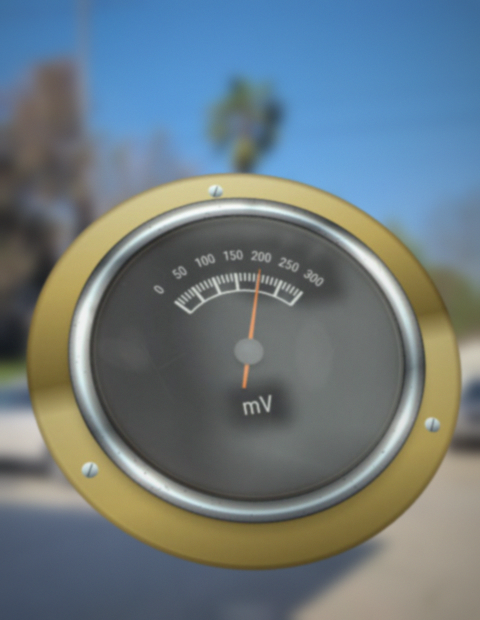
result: **200** mV
